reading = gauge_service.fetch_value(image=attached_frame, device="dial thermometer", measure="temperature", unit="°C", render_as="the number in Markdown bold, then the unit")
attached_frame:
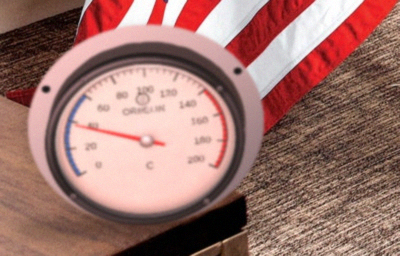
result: **40** °C
